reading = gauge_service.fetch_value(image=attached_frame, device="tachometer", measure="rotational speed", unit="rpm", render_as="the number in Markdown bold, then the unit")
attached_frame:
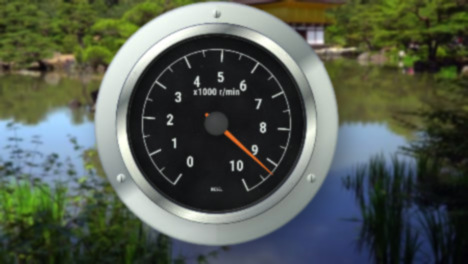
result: **9250** rpm
